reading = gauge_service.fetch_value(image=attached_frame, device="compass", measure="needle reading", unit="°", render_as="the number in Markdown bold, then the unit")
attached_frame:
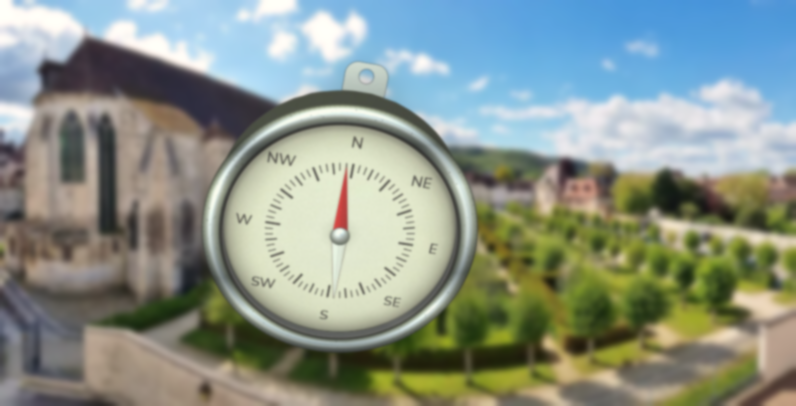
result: **355** °
